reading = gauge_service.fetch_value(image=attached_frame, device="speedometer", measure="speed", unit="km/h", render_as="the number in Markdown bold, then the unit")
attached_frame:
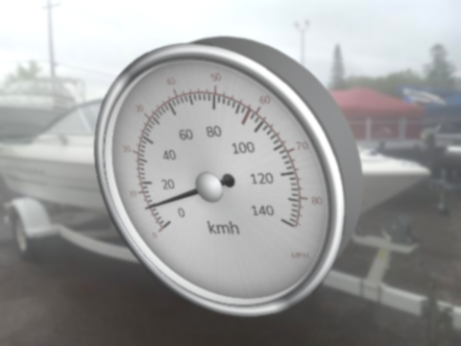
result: **10** km/h
